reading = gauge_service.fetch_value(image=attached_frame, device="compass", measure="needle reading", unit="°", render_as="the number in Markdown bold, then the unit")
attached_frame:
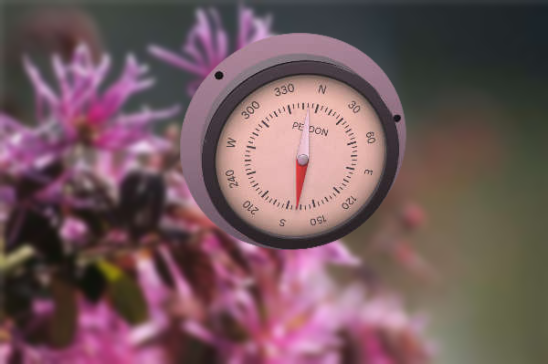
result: **170** °
